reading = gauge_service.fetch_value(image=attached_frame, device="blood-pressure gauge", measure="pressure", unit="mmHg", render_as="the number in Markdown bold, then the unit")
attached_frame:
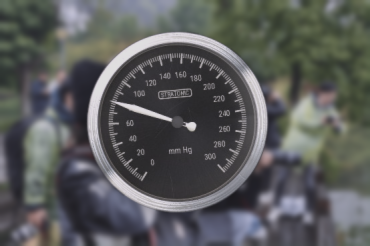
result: **80** mmHg
